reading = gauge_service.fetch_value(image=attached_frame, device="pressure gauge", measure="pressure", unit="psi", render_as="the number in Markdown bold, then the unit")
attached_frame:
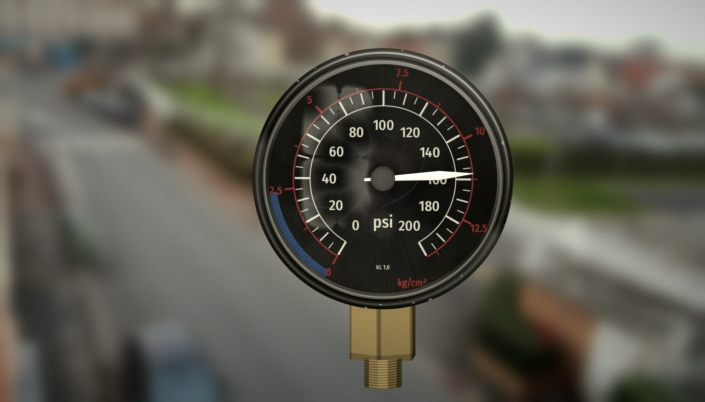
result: **157.5** psi
